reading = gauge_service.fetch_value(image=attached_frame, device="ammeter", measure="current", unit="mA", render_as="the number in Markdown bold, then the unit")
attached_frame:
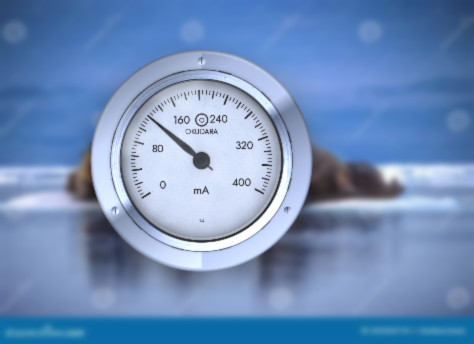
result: **120** mA
